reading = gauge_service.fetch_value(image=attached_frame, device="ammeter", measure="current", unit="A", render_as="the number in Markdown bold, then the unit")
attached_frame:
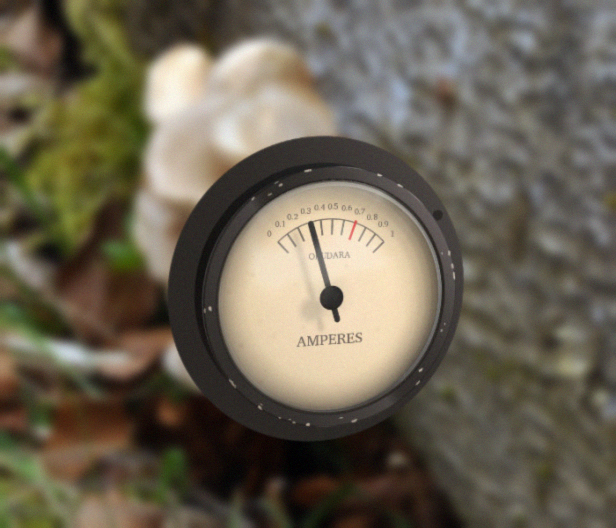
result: **0.3** A
